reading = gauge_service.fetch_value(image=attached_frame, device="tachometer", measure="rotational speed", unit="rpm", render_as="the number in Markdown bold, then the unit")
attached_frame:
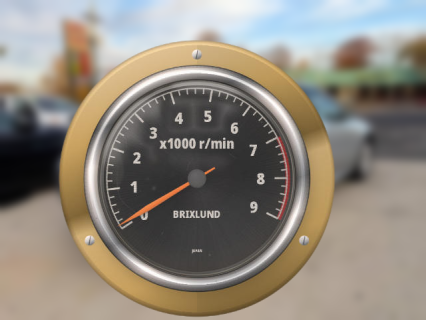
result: **100** rpm
